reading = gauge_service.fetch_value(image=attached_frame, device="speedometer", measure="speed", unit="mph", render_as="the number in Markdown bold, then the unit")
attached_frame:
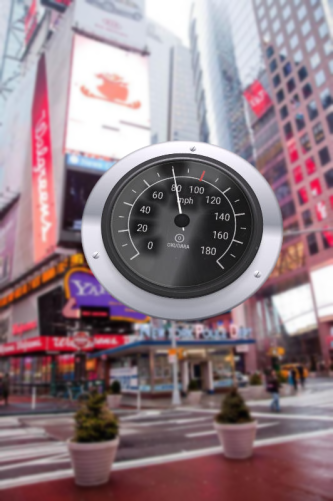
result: **80** mph
